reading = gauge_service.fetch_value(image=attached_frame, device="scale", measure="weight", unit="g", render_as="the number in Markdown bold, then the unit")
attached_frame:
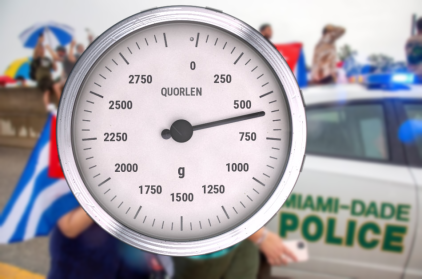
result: **600** g
